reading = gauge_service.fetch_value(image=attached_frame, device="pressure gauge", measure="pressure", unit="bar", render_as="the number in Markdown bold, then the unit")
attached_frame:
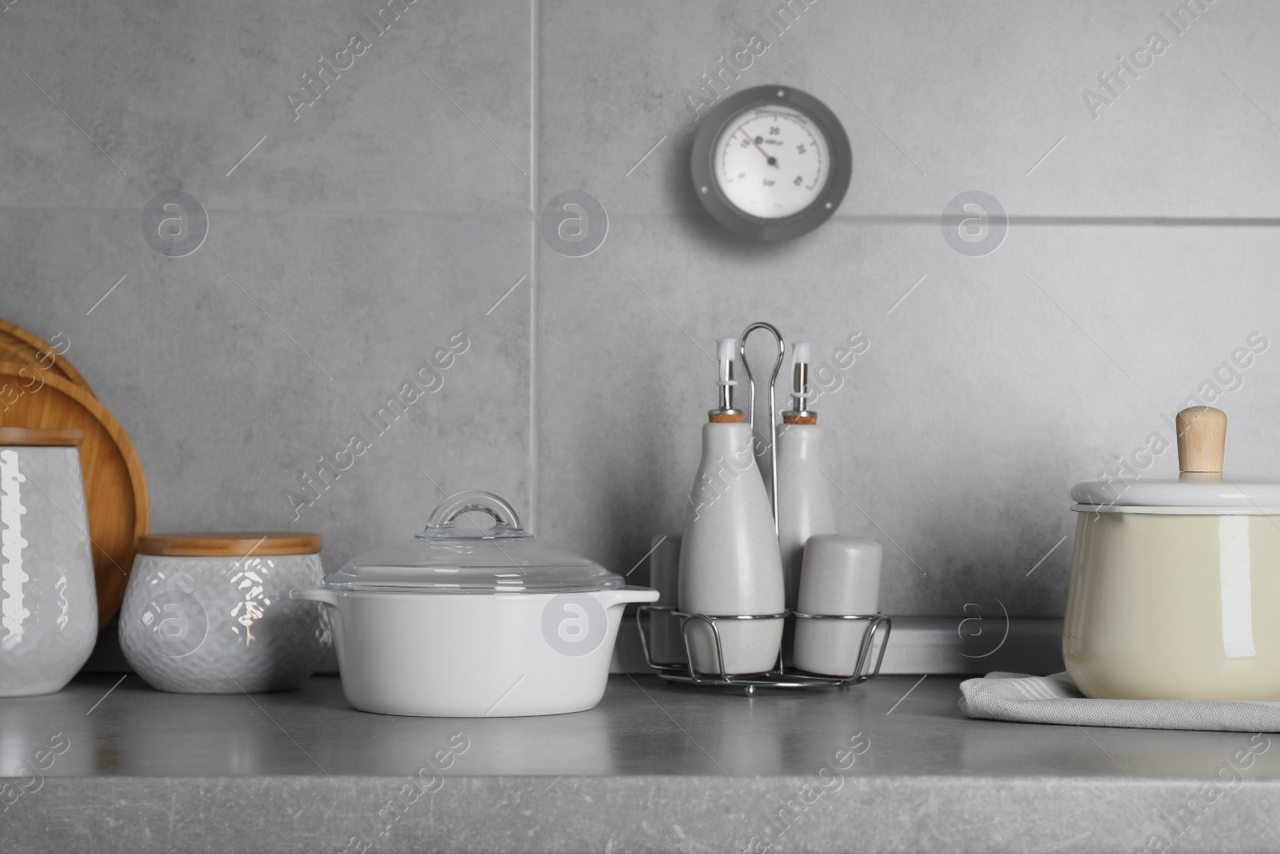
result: **12** bar
